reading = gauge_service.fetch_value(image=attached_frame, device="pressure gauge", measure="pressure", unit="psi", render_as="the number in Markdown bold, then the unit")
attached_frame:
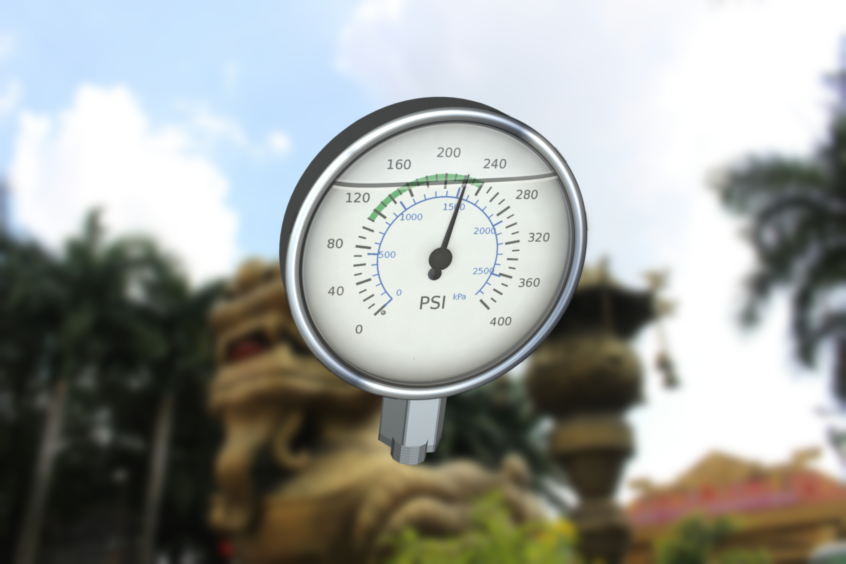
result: **220** psi
